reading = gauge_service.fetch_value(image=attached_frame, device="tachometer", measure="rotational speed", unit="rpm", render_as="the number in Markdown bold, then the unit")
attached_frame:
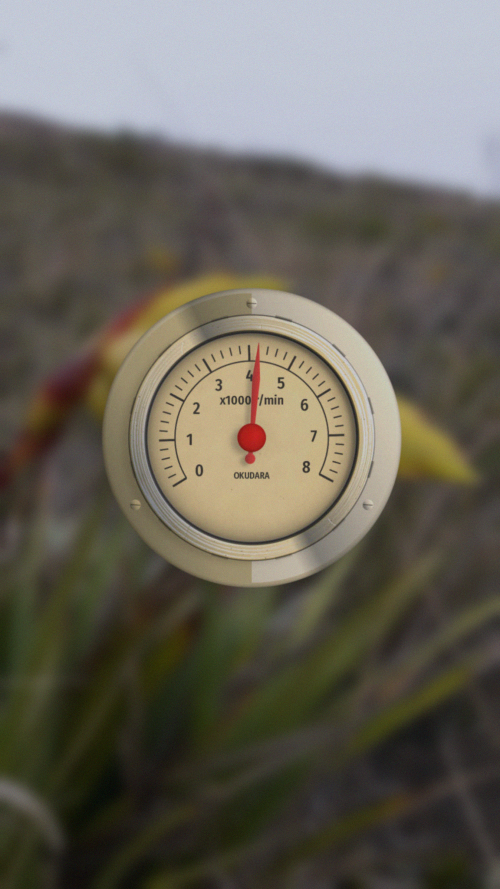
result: **4200** rpm
